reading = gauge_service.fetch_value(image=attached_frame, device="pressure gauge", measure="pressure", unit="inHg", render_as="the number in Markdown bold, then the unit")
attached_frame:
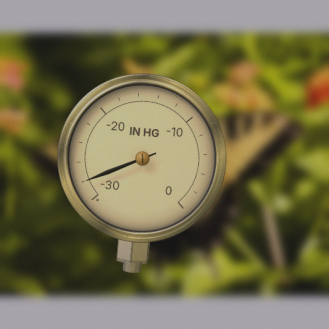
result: **-28** inHg
